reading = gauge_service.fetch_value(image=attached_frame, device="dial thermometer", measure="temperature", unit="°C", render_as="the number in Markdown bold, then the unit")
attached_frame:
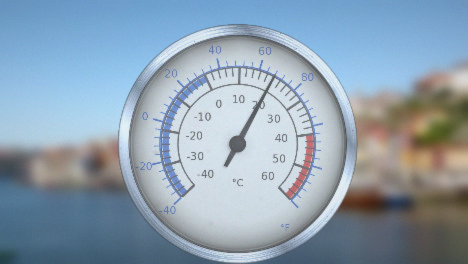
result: **20** °C
